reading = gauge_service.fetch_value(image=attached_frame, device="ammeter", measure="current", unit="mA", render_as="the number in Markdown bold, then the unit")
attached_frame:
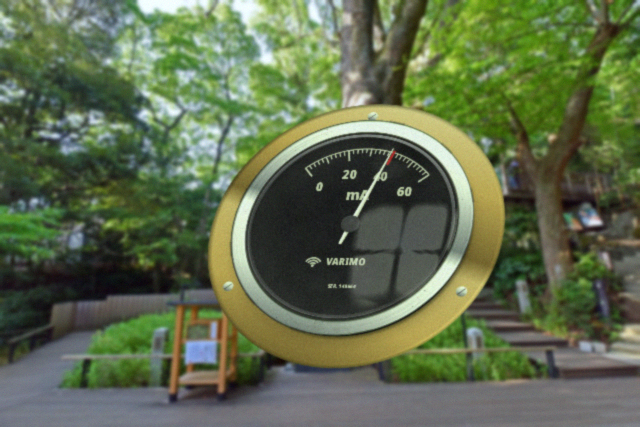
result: **40** mA
